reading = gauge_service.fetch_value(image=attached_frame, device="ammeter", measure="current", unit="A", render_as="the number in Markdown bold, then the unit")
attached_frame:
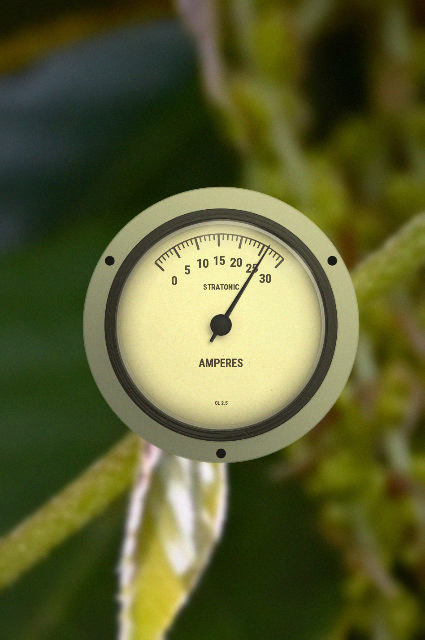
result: **26** A
